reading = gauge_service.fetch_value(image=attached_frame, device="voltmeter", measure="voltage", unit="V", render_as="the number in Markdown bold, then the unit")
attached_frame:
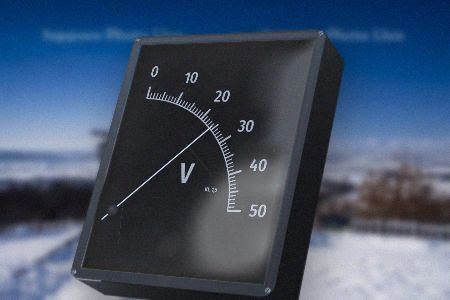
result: **25** V
